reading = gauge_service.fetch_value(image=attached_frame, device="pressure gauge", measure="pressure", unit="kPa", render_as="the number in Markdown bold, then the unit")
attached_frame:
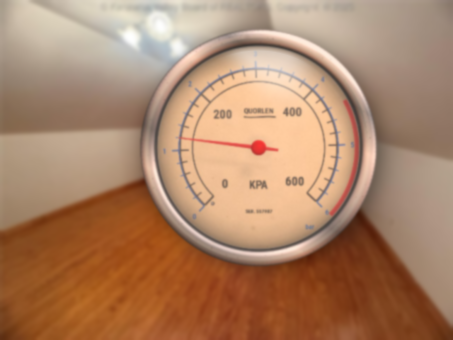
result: **120** kPa
